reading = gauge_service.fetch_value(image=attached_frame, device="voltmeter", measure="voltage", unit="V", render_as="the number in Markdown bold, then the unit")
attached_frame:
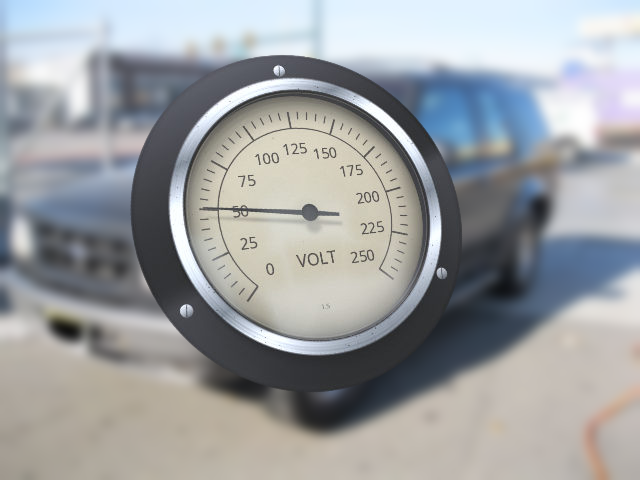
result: **50** V
